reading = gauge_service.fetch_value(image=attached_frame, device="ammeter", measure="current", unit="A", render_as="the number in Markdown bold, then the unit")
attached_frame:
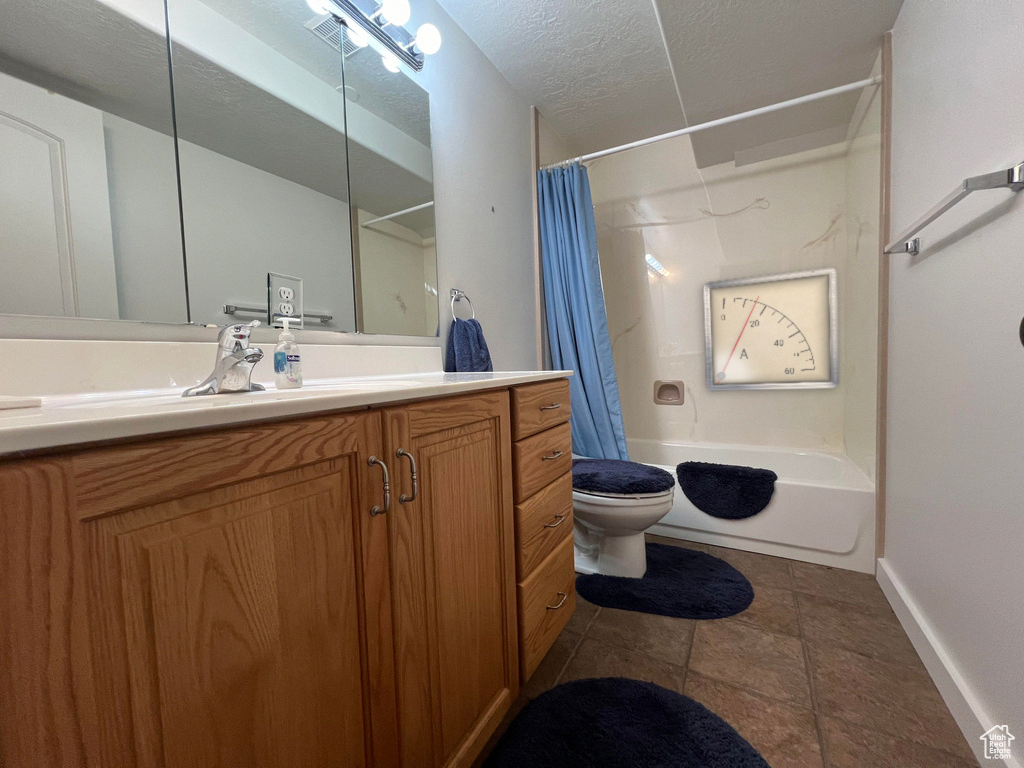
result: **15** A
